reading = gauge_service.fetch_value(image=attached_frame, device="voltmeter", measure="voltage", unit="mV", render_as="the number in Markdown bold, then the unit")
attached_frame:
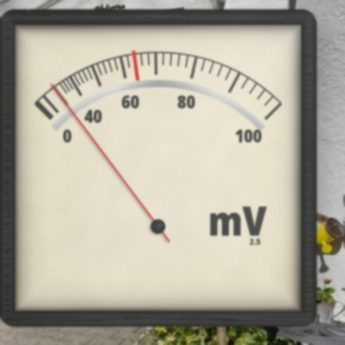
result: **30** mV
